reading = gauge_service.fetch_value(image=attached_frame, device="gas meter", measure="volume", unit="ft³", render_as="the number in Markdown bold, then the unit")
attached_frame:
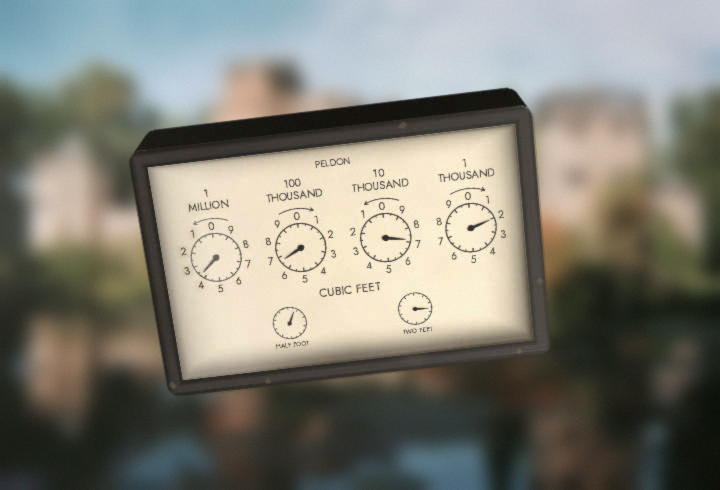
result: **367200** ft³
